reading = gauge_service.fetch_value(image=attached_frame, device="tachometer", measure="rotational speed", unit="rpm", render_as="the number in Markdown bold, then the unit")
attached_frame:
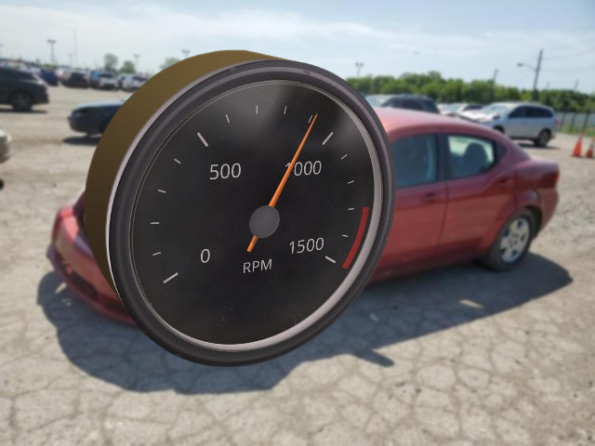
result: **900** rpm
